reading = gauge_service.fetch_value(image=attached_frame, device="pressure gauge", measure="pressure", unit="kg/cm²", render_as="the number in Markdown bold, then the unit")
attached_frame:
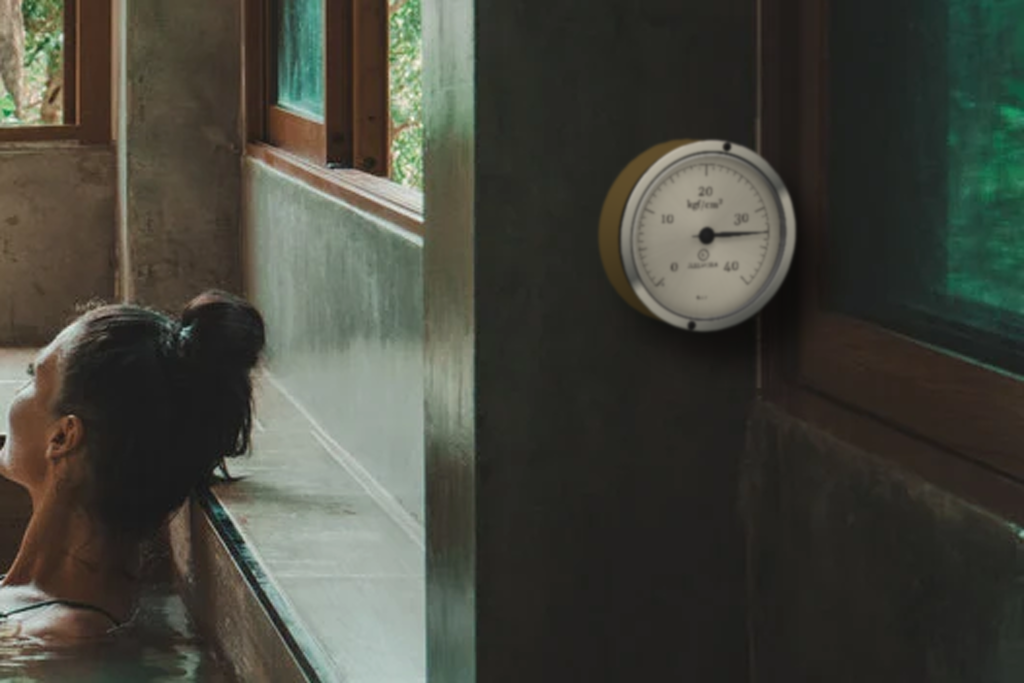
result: **33** kg/cm²
